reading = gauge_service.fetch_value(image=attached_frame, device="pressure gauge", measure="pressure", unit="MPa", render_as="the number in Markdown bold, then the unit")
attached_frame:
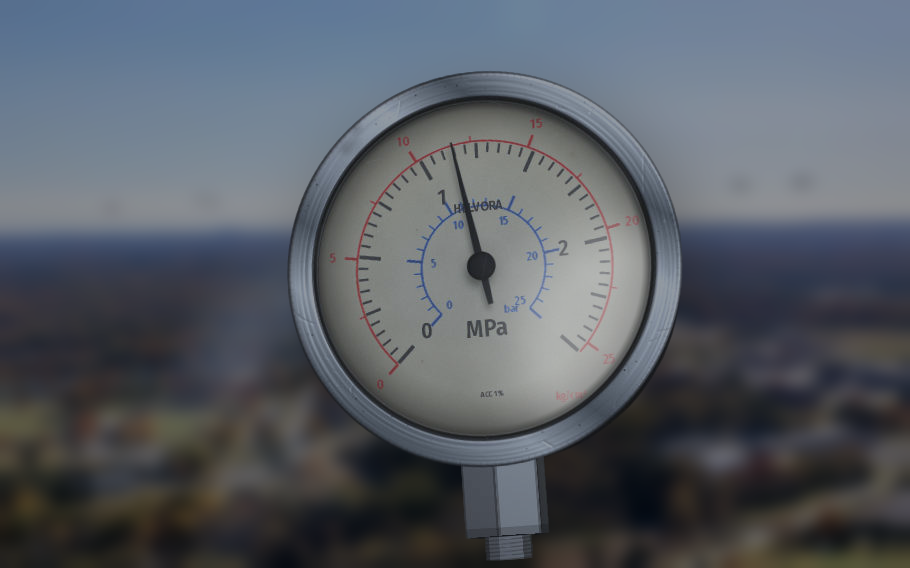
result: **1.15** MPa
